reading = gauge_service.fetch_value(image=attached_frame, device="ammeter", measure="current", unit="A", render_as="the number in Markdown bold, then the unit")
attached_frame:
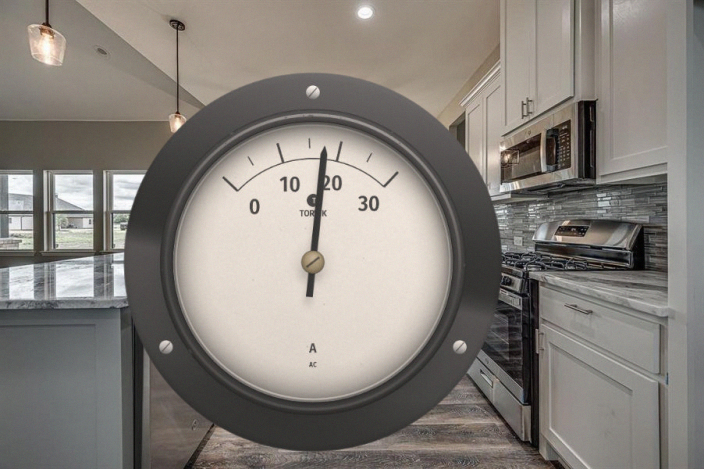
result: **17.5** A
